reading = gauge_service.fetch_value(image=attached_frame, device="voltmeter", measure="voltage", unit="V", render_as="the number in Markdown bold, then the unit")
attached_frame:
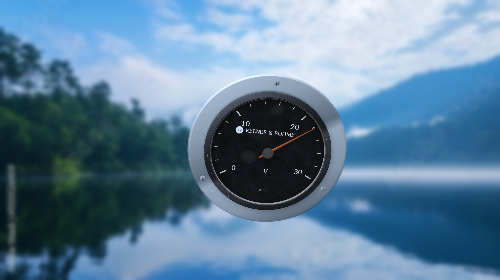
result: **22** V
